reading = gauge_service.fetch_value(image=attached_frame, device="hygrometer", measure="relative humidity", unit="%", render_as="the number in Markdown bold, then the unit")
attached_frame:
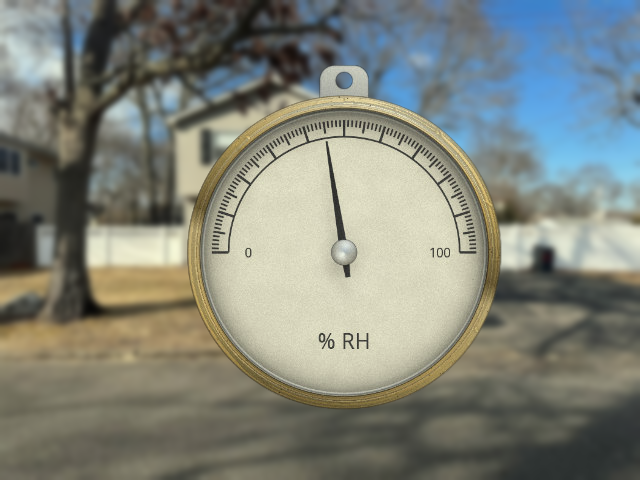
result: **45** %
